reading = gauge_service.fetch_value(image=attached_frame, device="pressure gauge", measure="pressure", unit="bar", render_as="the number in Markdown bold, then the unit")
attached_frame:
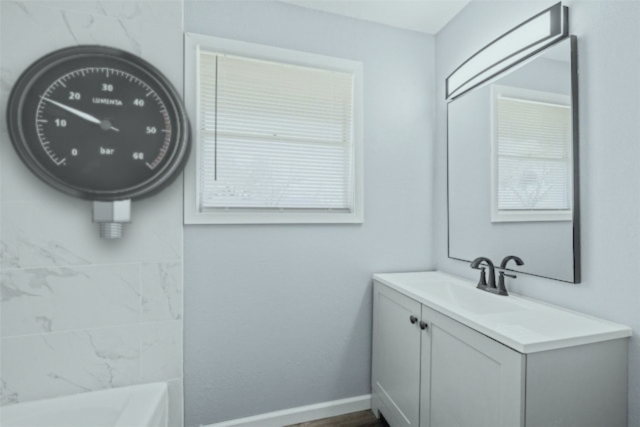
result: **15** bar
